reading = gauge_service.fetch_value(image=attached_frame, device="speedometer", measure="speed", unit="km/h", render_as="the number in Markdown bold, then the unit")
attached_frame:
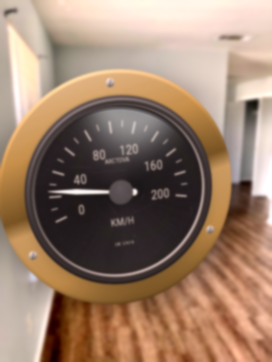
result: **25** km/h
